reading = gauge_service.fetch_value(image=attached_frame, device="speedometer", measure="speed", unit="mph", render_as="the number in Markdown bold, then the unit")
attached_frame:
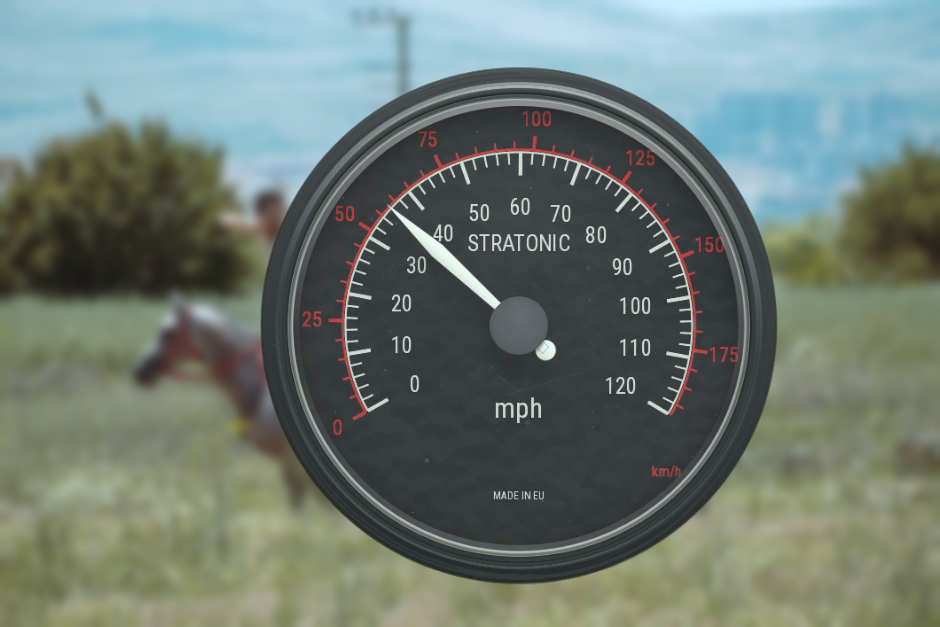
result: **36** mph
